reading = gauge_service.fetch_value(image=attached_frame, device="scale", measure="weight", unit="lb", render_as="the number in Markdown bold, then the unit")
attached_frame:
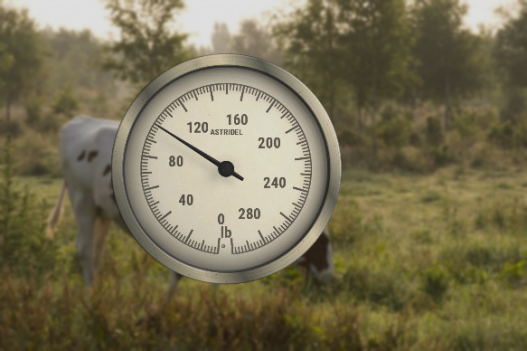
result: **100** lb
